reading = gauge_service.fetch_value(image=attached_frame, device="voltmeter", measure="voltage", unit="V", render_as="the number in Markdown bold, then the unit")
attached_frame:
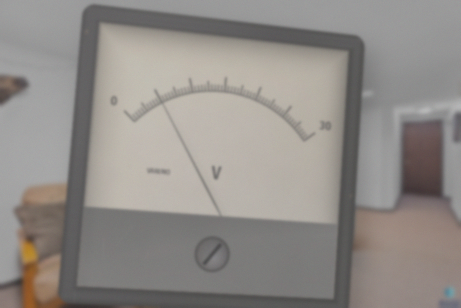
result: **5** V
